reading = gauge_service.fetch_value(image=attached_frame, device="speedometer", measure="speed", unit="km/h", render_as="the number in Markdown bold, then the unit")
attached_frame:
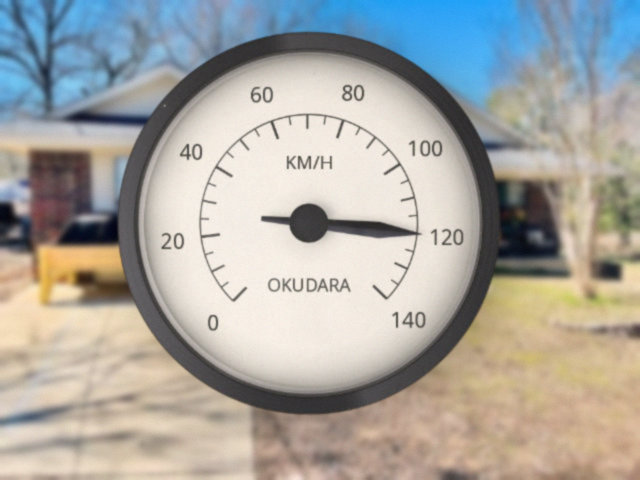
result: **120** km/h
